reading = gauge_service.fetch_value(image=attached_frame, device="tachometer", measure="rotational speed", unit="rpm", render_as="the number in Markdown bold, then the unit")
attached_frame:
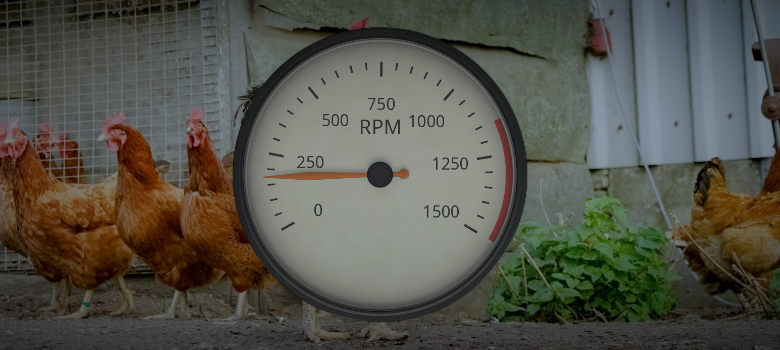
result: **175** rpm
